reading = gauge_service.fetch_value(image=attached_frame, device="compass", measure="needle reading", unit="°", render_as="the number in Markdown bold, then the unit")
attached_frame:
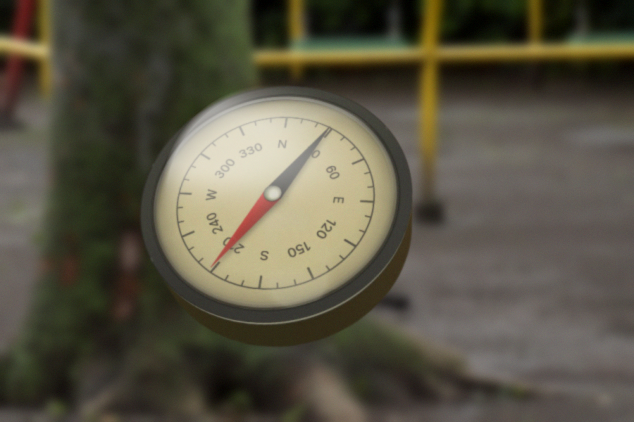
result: **210** °
